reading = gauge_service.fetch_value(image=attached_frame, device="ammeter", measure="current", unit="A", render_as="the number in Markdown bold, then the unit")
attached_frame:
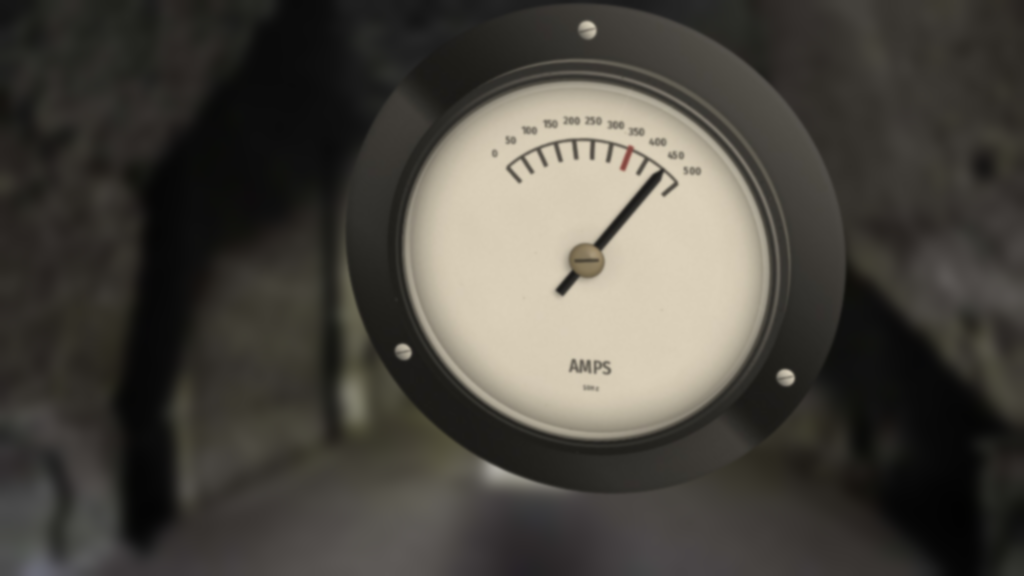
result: **450** A
